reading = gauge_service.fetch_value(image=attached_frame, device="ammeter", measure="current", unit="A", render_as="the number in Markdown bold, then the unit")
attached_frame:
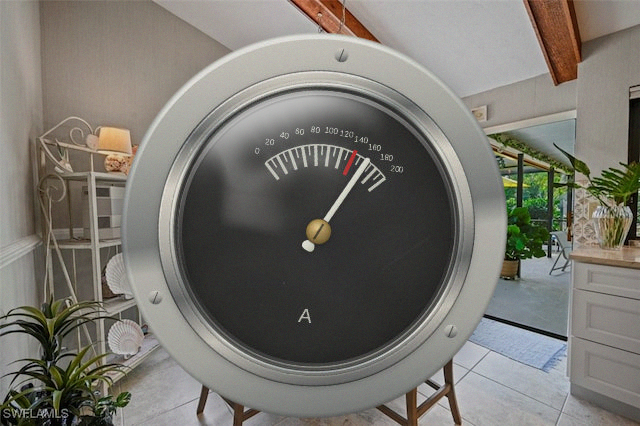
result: **160** A
